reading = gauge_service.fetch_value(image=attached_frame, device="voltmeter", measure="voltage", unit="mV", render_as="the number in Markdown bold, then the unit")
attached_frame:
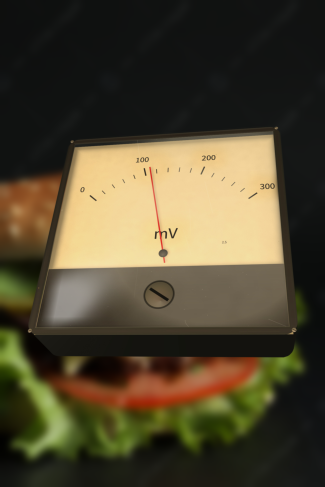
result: **110** mV
